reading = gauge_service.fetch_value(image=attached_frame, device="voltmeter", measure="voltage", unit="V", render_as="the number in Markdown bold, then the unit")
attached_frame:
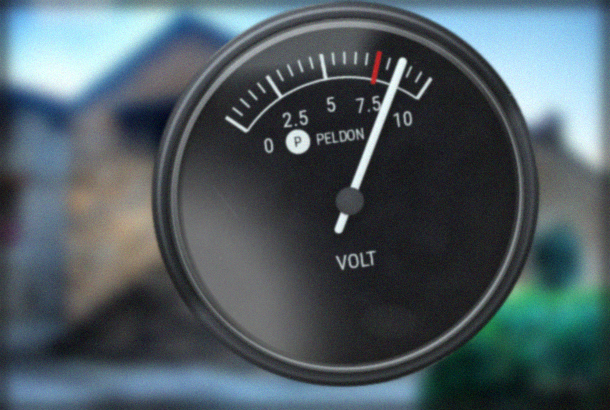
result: **8.5** V
